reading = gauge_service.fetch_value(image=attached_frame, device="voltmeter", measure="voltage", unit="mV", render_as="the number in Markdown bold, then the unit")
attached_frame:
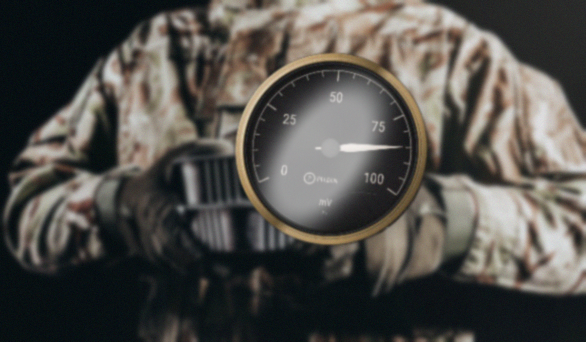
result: **85** mV
